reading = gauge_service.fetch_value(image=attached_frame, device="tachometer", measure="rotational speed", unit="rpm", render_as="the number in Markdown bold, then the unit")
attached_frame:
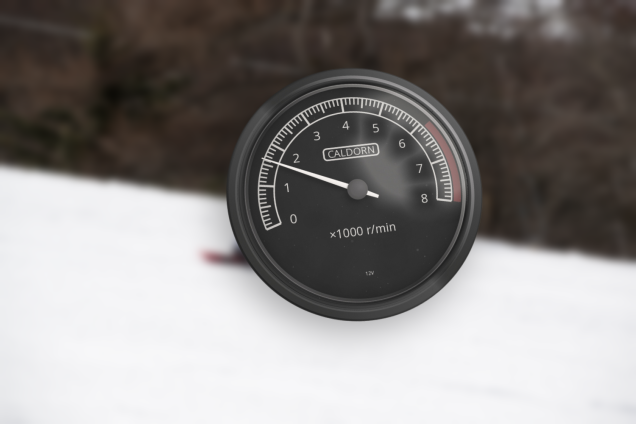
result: **1600** rpm
